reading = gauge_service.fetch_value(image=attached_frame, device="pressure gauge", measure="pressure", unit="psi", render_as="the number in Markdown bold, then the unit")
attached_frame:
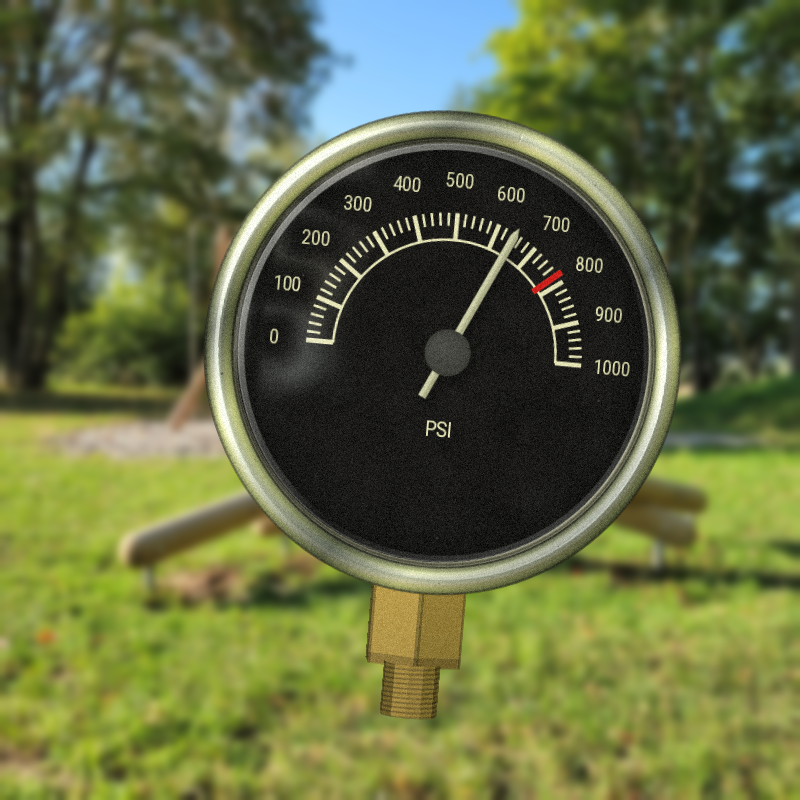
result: **640** psi
